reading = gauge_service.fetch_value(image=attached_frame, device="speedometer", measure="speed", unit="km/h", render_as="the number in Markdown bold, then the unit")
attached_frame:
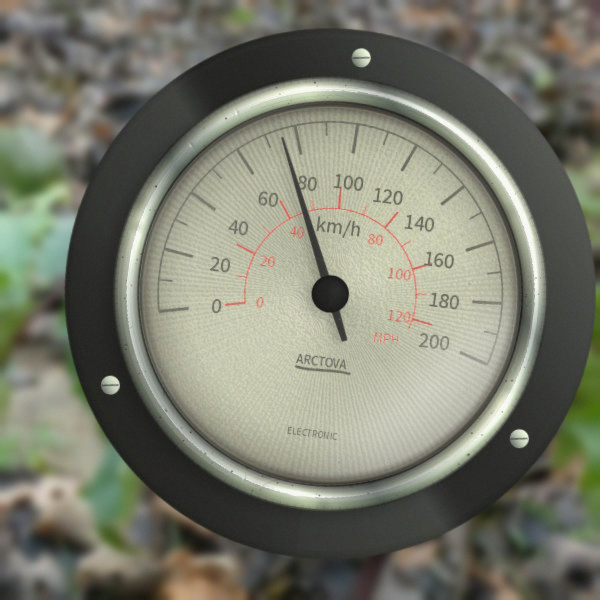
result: **75** km/h
